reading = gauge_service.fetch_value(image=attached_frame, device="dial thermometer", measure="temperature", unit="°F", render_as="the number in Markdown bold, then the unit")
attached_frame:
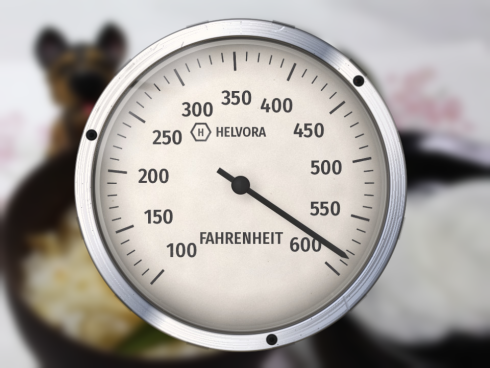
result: **585** °F
